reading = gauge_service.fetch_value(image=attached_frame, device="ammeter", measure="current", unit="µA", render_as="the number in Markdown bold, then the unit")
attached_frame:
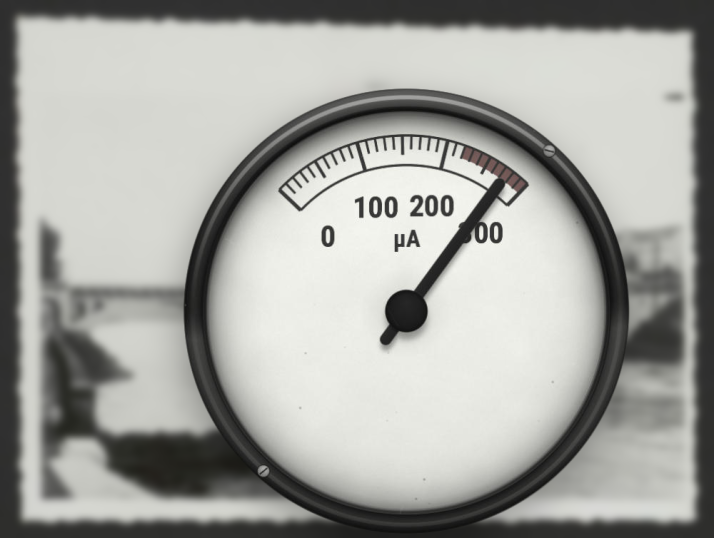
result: **275** µA
